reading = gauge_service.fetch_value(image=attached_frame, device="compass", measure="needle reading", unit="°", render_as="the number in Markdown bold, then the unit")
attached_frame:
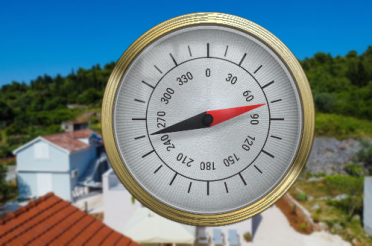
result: **75** °
